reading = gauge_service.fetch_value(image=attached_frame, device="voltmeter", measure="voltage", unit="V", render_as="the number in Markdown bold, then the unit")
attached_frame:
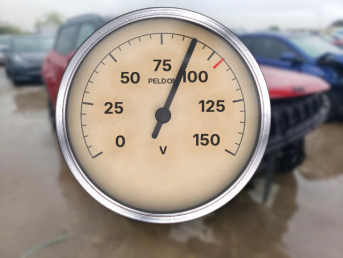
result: **90** V
